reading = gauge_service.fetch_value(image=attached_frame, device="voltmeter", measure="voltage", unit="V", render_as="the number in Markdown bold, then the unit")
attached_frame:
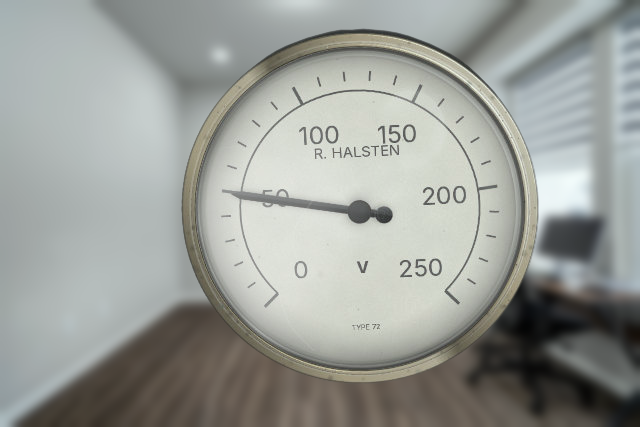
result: **50** V
